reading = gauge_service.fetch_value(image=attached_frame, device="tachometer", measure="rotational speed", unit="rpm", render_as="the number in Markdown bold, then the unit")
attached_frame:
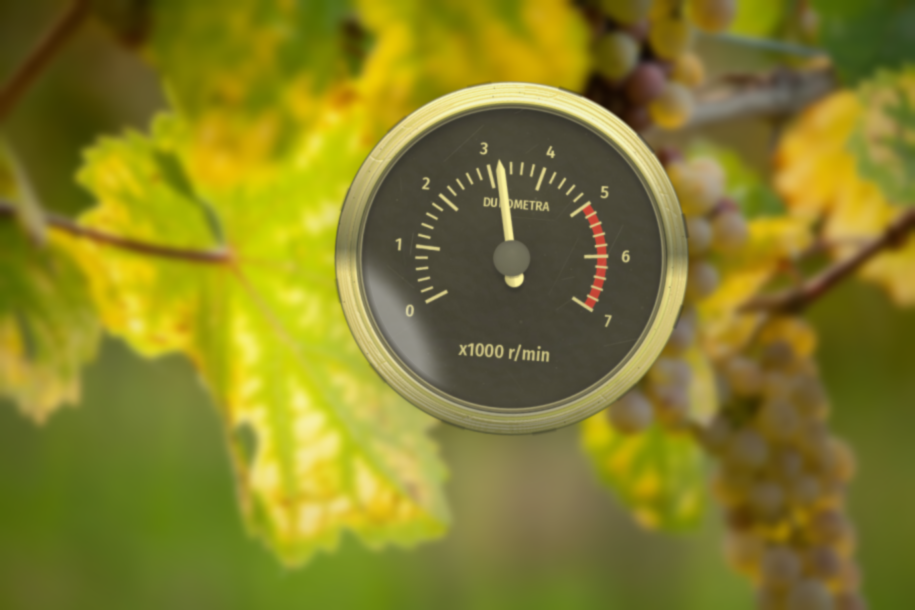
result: **3200** rpm
